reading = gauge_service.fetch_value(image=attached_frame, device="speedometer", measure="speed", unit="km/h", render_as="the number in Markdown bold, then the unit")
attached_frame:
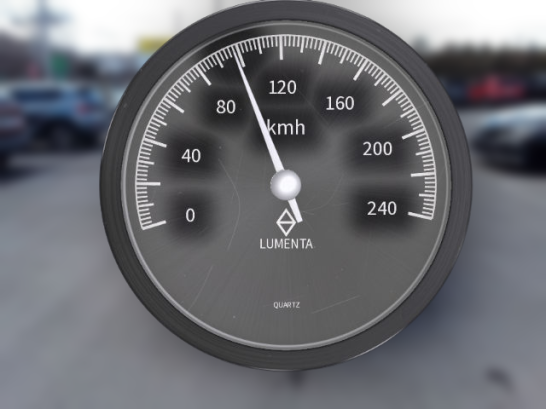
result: **98** km/h
